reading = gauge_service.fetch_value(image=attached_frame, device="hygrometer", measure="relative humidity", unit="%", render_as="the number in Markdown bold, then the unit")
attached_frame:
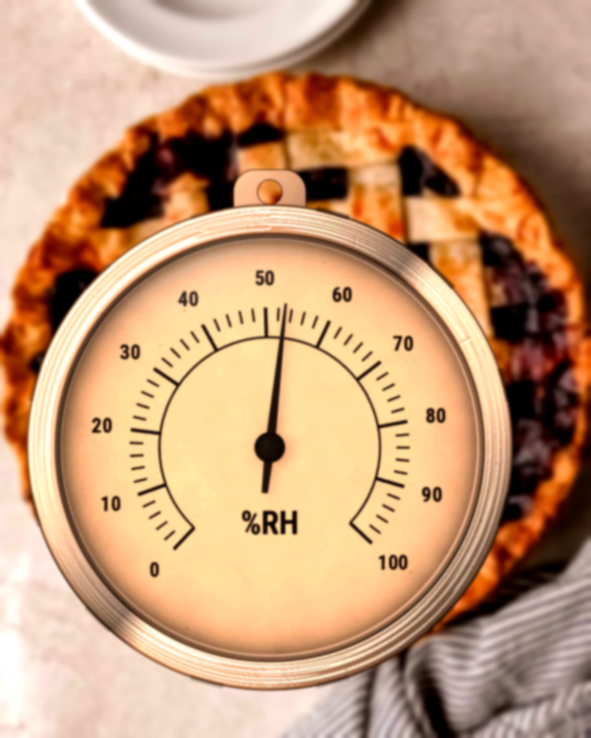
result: **53** %
